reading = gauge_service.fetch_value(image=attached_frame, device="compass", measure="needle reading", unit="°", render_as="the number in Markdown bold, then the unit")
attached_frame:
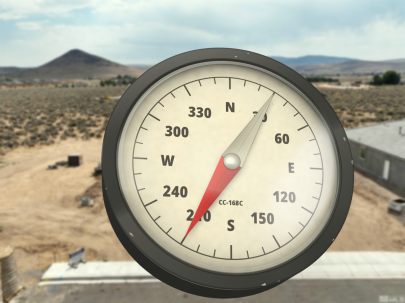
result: **210** °
